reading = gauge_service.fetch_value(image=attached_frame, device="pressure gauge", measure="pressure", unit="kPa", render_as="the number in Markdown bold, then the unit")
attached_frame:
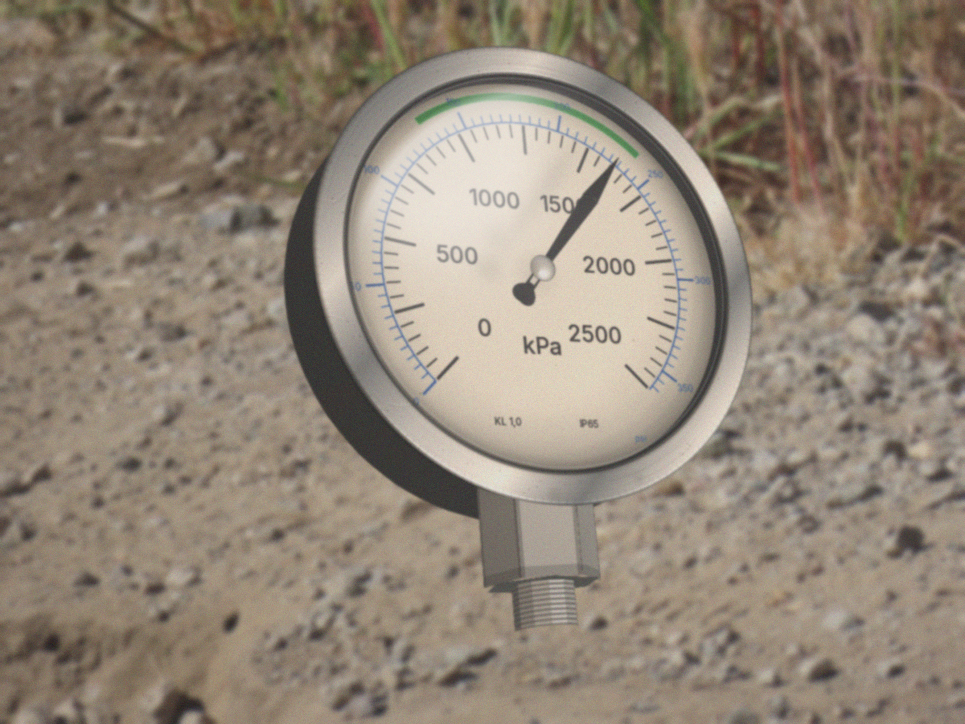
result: **1600** kPa
